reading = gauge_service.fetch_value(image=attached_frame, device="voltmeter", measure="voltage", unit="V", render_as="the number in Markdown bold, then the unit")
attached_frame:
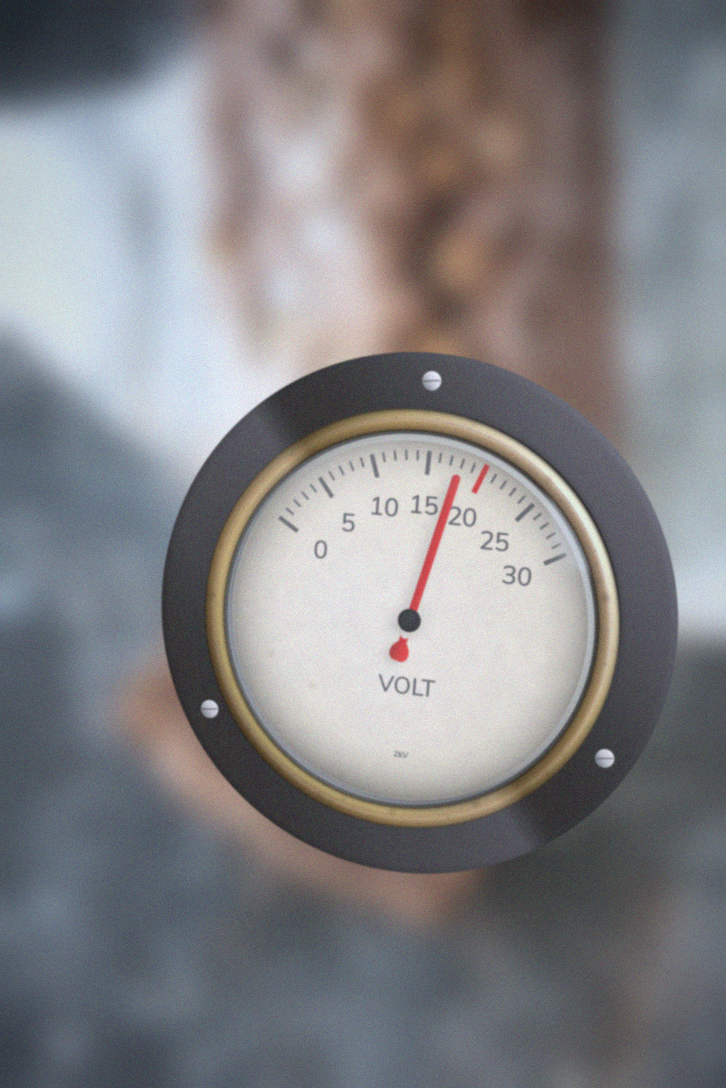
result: **18** V
